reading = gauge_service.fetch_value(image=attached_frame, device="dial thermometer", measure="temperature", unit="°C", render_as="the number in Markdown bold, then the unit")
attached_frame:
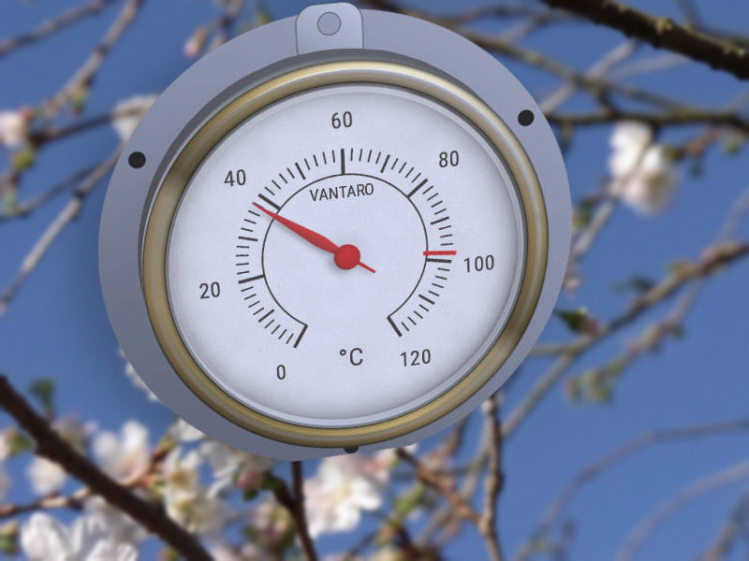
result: **38** °C
